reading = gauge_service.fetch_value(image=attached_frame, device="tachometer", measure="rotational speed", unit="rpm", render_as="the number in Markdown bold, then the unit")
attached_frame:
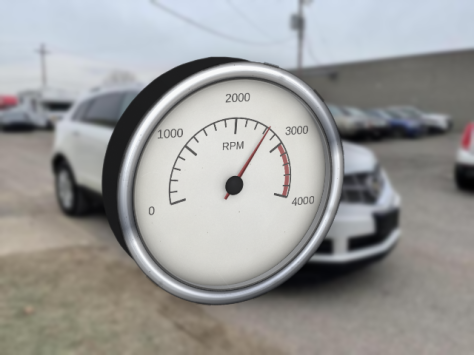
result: **2600** rpm
